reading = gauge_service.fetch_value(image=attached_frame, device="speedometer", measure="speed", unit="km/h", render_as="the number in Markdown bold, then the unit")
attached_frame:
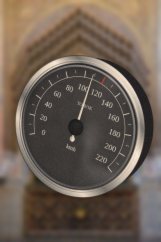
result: **110** km/h
